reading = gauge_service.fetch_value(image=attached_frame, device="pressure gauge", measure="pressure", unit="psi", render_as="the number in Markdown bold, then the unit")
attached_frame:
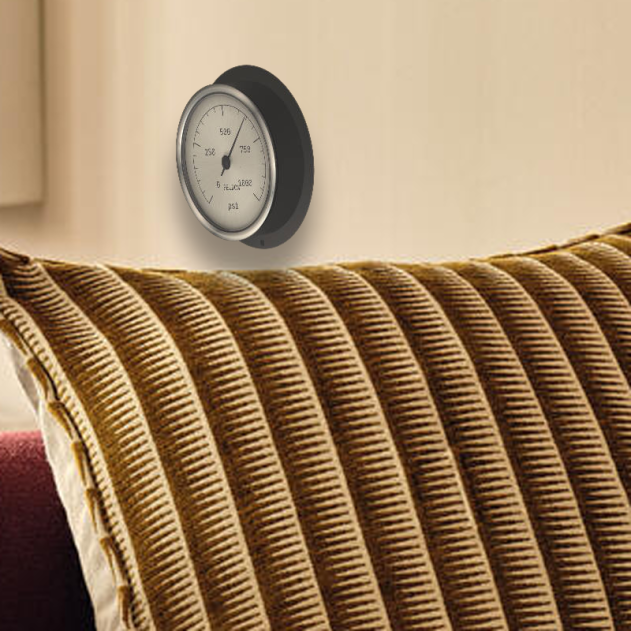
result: **650** psi
